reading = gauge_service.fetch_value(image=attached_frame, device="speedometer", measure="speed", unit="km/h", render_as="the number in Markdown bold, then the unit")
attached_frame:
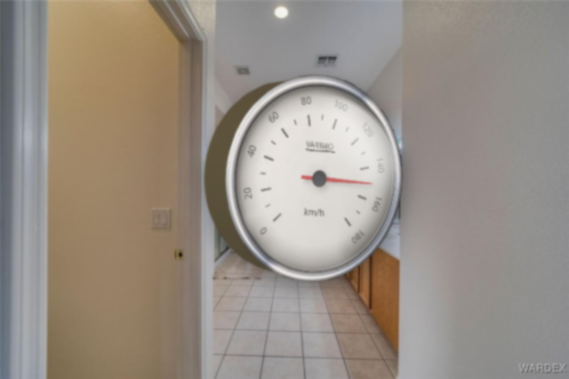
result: **150** km/h
